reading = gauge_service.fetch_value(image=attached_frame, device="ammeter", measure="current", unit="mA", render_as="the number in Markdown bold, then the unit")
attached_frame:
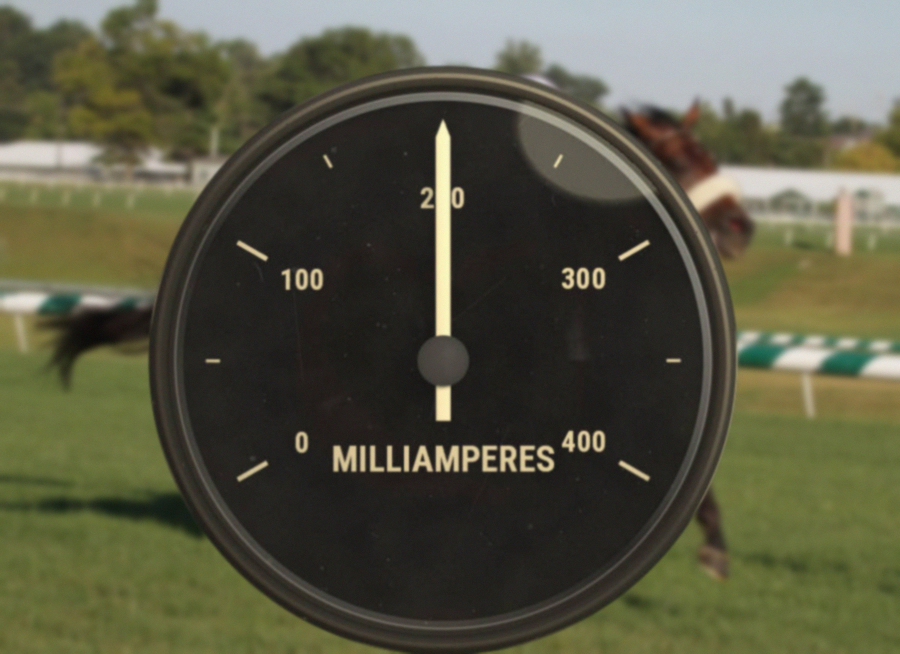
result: **200** mA
